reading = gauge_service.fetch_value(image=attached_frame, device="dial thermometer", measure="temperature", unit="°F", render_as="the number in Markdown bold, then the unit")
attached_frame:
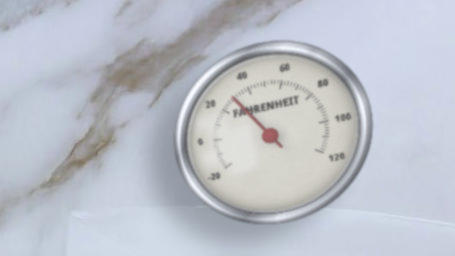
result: **30** °F
